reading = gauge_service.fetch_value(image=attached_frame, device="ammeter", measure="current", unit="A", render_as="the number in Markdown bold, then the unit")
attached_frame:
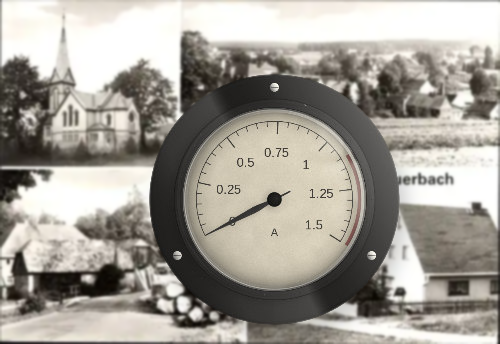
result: **0** A
